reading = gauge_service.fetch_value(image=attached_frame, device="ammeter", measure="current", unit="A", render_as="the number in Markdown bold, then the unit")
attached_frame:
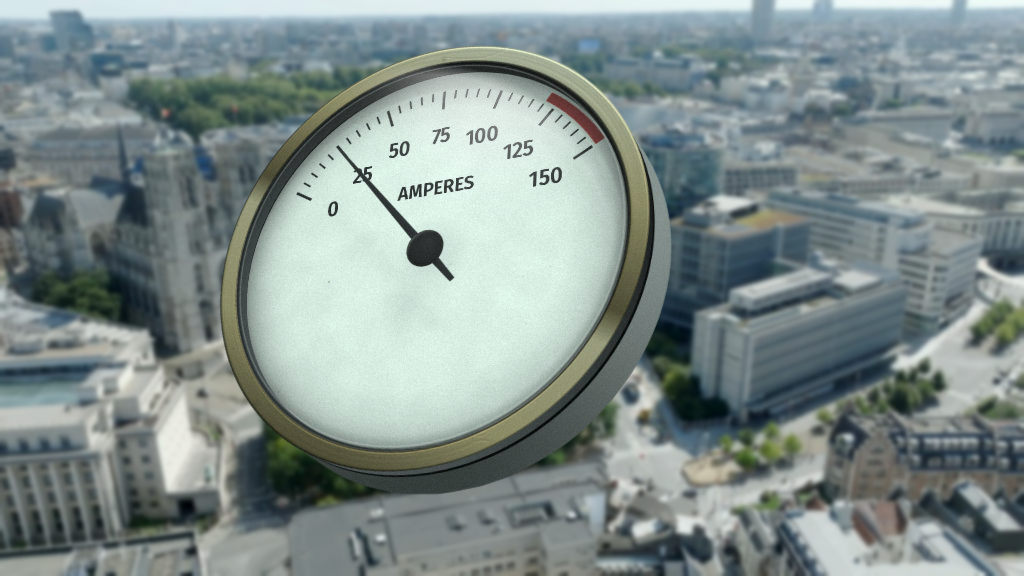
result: **25** A
